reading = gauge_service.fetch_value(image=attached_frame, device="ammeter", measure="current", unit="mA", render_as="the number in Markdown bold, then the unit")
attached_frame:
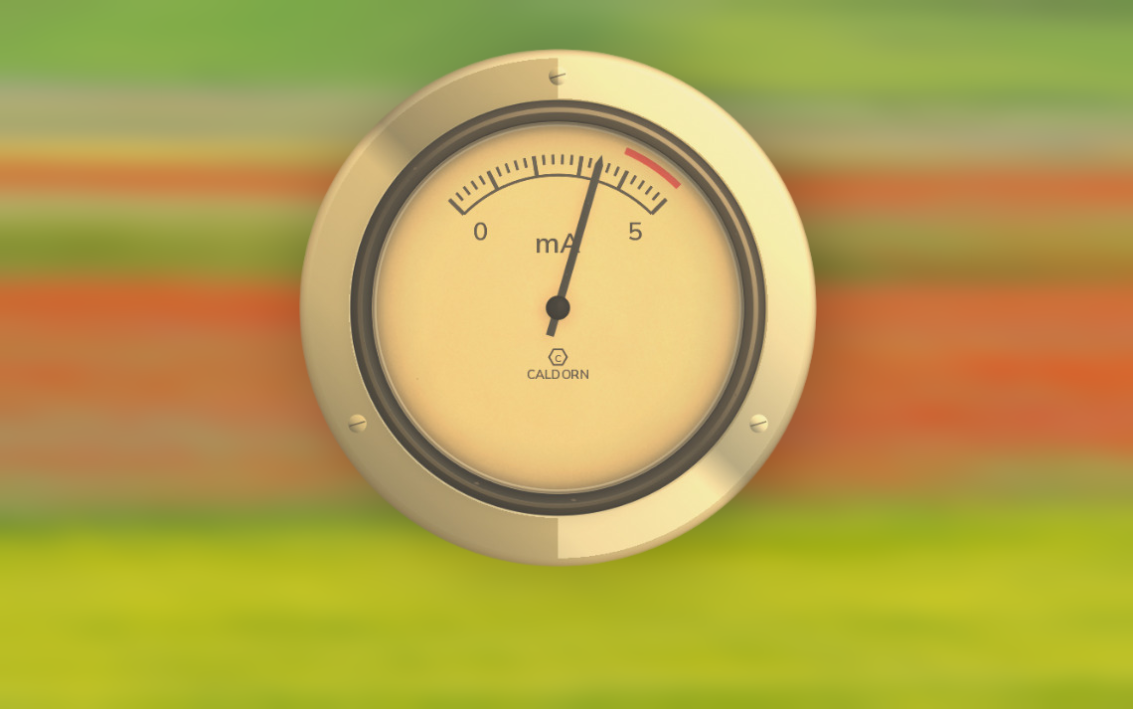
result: **3.4** mA
